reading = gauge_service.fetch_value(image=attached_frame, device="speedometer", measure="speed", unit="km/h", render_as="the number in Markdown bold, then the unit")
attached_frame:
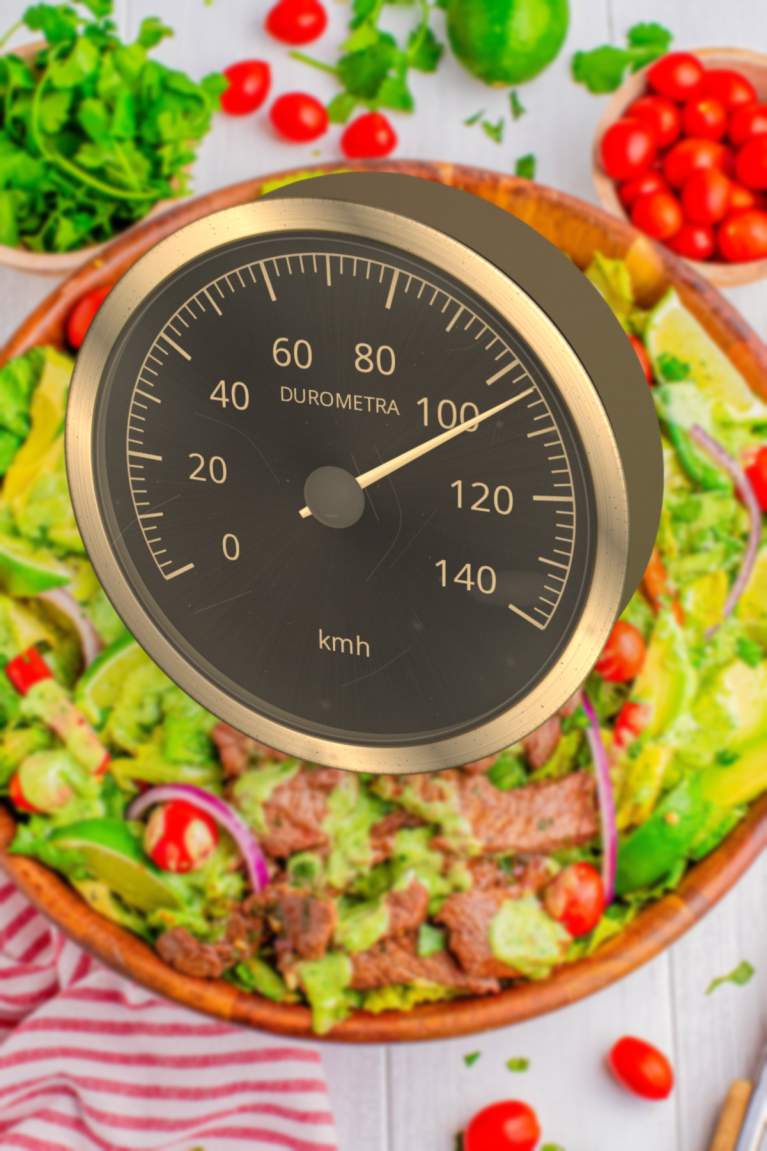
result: **104** km/h
